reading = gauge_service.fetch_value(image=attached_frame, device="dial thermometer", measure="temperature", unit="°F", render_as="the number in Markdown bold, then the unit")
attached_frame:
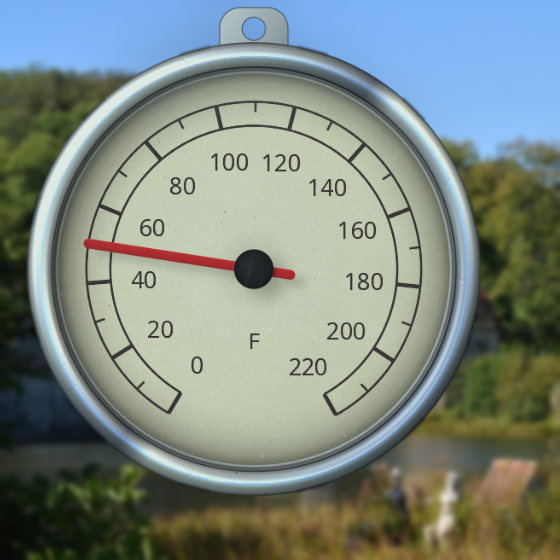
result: **50** °F
